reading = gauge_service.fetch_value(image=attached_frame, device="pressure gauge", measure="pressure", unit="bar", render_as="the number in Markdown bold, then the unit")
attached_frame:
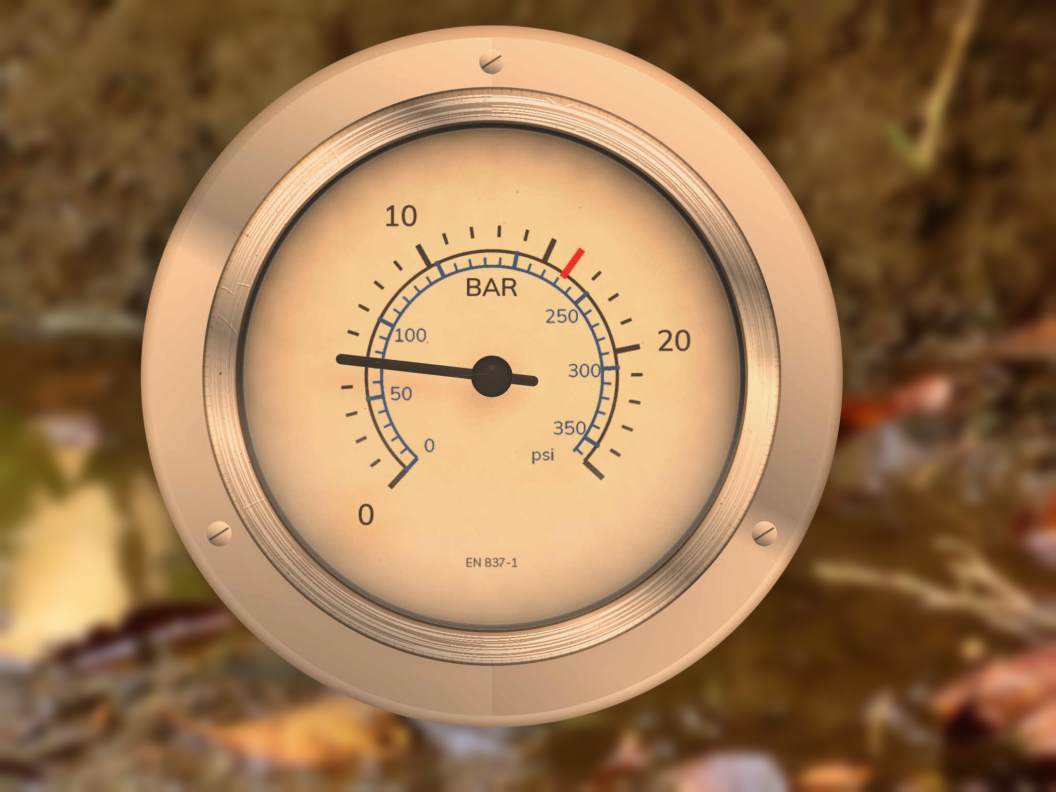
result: **5** bar
